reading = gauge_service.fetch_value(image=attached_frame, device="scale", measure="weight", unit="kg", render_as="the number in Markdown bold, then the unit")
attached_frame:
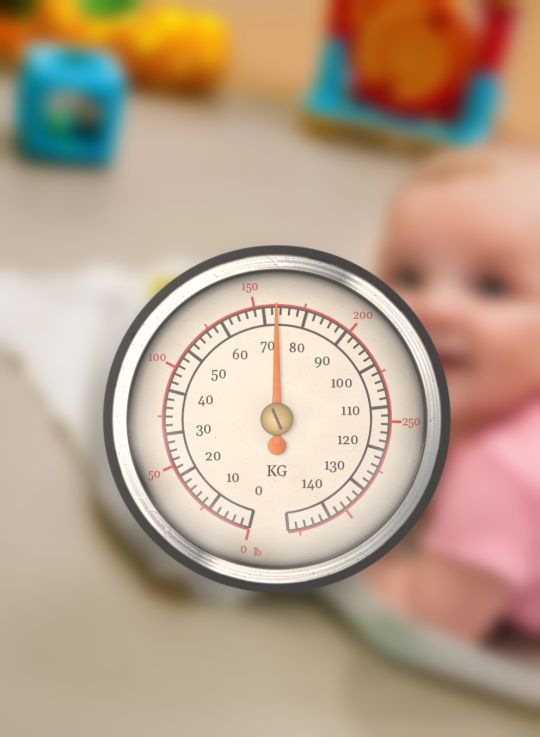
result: **73** kg
